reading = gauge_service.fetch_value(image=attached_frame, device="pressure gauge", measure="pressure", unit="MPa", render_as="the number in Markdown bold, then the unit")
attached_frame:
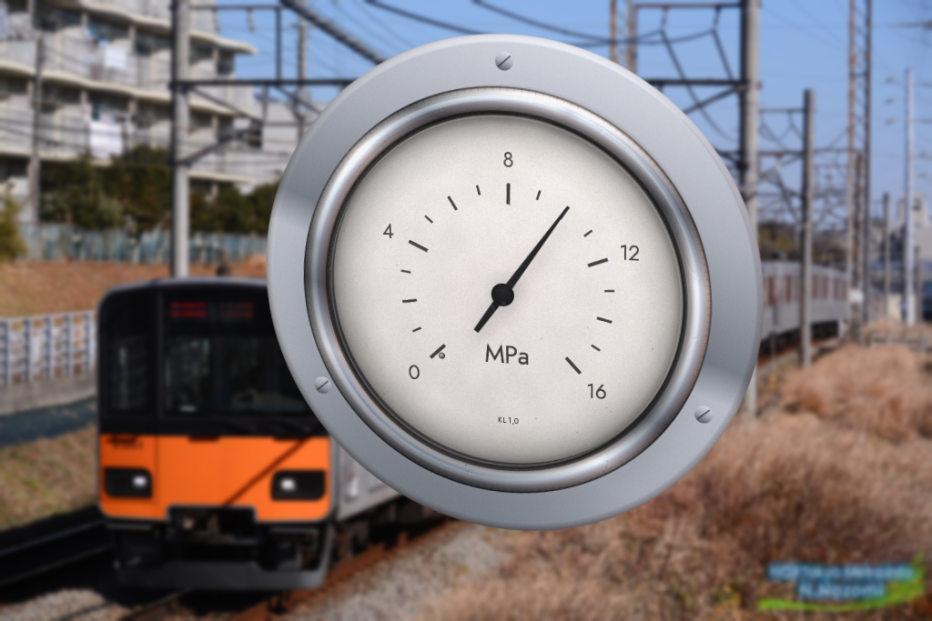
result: **10** MPa
